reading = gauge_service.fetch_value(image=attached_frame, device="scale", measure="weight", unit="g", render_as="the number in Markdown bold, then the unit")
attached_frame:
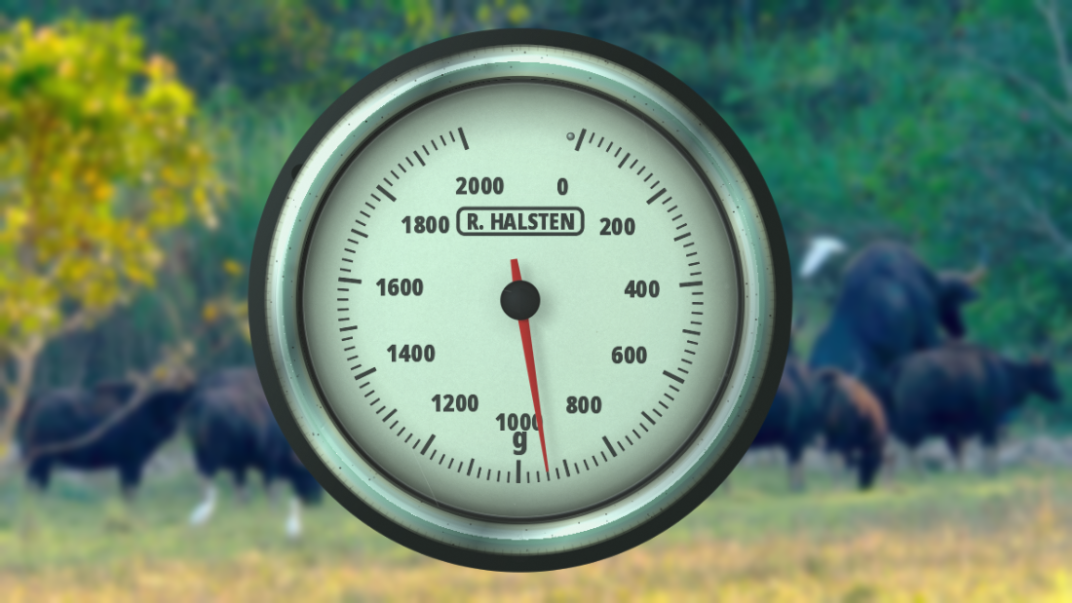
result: **940** g
